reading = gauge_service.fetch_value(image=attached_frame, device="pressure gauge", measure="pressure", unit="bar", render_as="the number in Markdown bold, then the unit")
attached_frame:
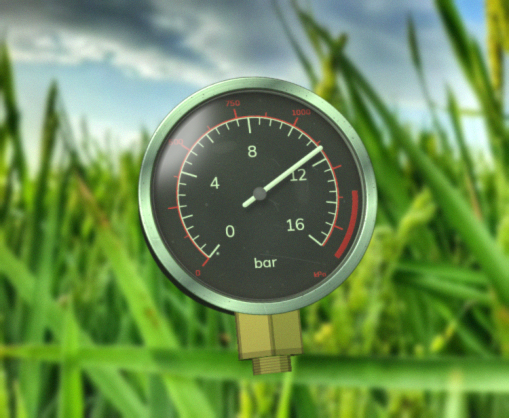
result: **11.5** bar
